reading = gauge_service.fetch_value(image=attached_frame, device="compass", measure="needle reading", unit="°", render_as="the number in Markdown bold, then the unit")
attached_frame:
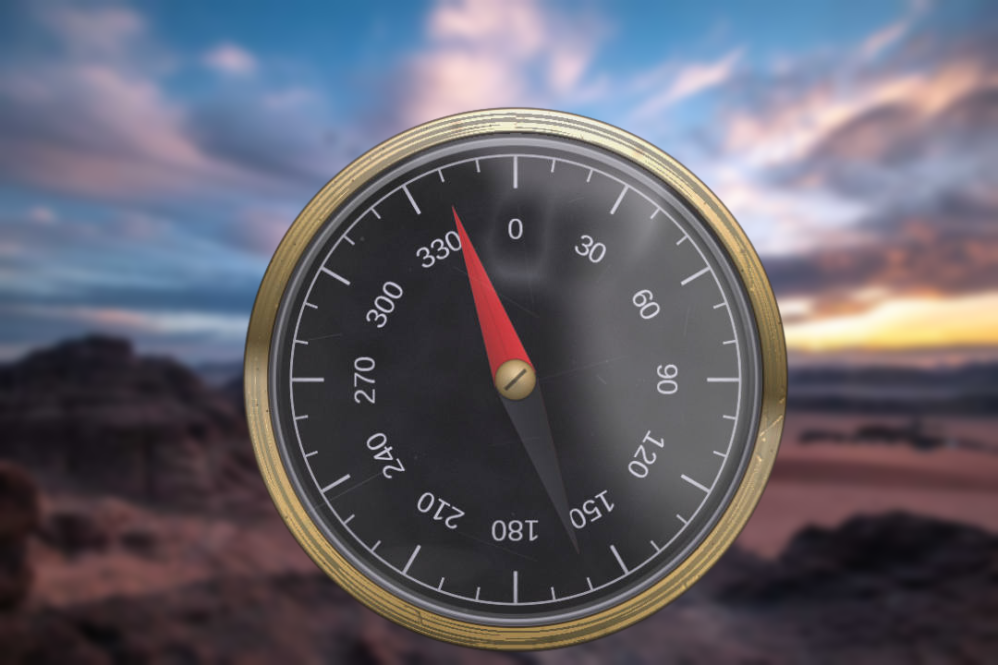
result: **340** °
